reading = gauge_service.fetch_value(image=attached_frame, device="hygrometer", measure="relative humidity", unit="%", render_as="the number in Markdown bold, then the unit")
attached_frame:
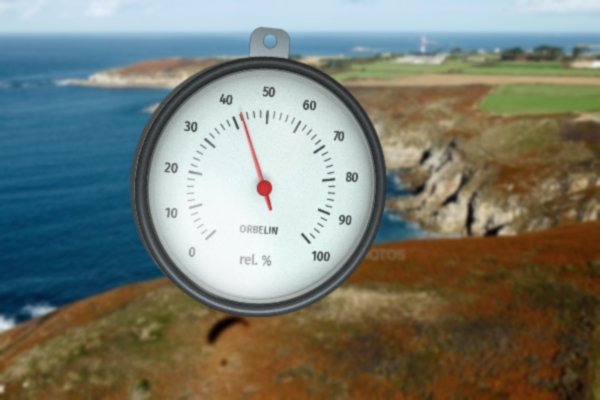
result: **42** %
